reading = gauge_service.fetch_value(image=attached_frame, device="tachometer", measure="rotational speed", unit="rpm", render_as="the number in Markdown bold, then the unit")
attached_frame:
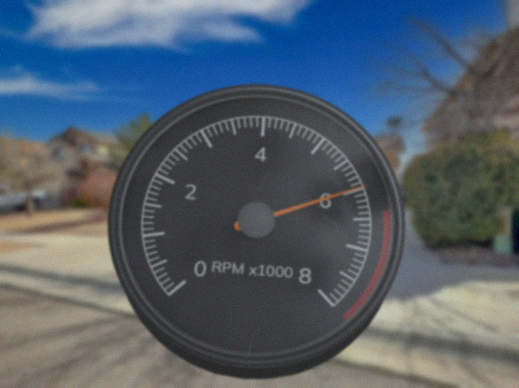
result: **6000** rpm
